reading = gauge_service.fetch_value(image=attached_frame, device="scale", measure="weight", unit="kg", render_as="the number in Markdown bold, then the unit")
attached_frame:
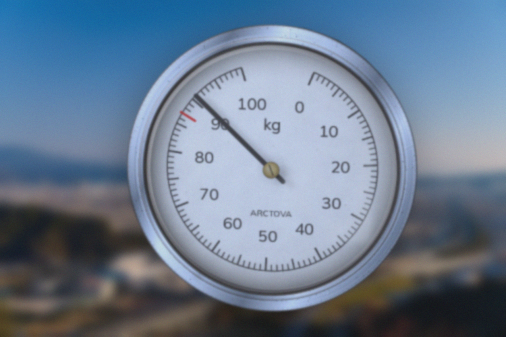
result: **91** kg
